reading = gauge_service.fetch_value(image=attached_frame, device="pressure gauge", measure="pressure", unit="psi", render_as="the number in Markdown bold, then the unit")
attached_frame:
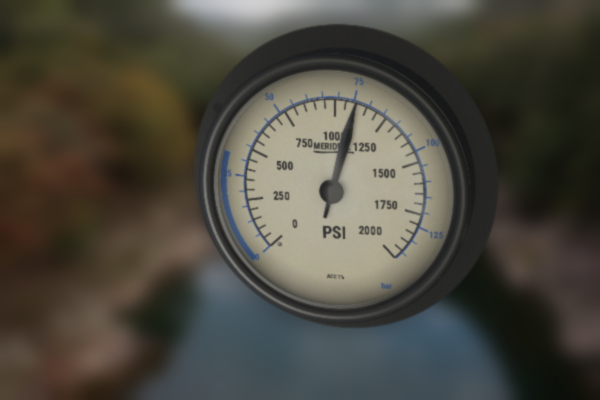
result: **1100** psi
